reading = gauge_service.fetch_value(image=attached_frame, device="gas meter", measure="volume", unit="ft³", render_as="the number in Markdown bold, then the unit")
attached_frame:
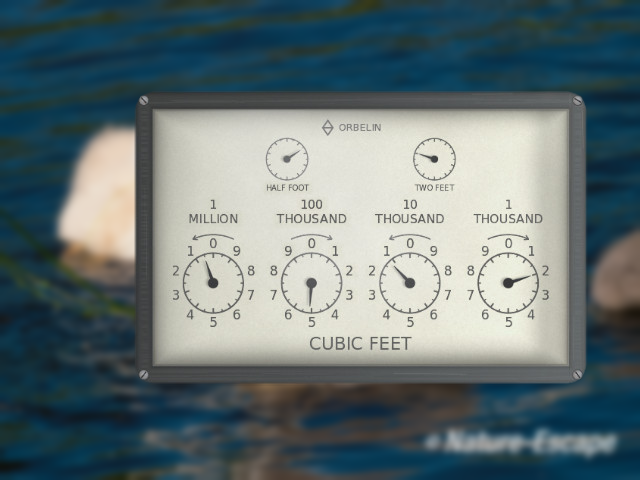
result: **51200** ft³
